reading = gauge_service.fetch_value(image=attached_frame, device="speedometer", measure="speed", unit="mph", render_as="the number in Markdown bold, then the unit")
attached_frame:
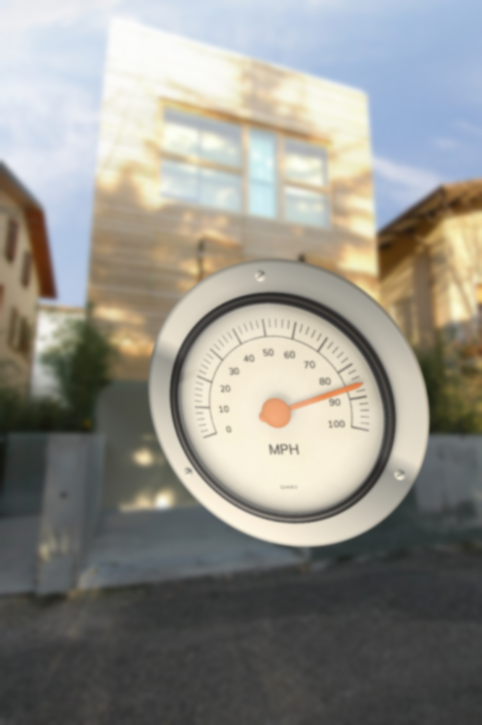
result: **86** mph
